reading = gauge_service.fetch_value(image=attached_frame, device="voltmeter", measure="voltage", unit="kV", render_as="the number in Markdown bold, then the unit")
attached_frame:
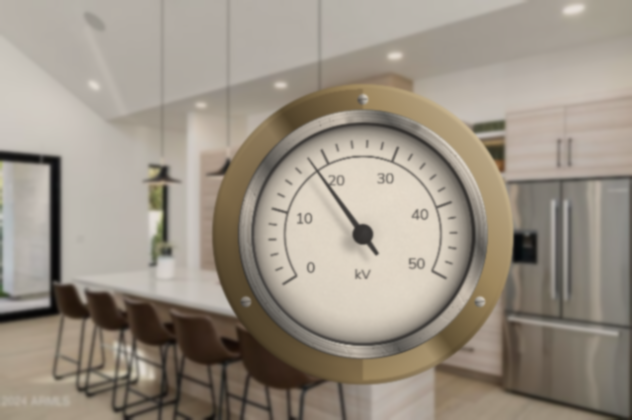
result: **18** kV
